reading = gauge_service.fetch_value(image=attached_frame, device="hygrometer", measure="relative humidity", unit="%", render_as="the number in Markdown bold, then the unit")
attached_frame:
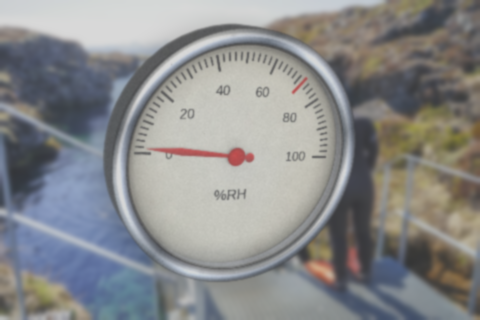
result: **2** %
